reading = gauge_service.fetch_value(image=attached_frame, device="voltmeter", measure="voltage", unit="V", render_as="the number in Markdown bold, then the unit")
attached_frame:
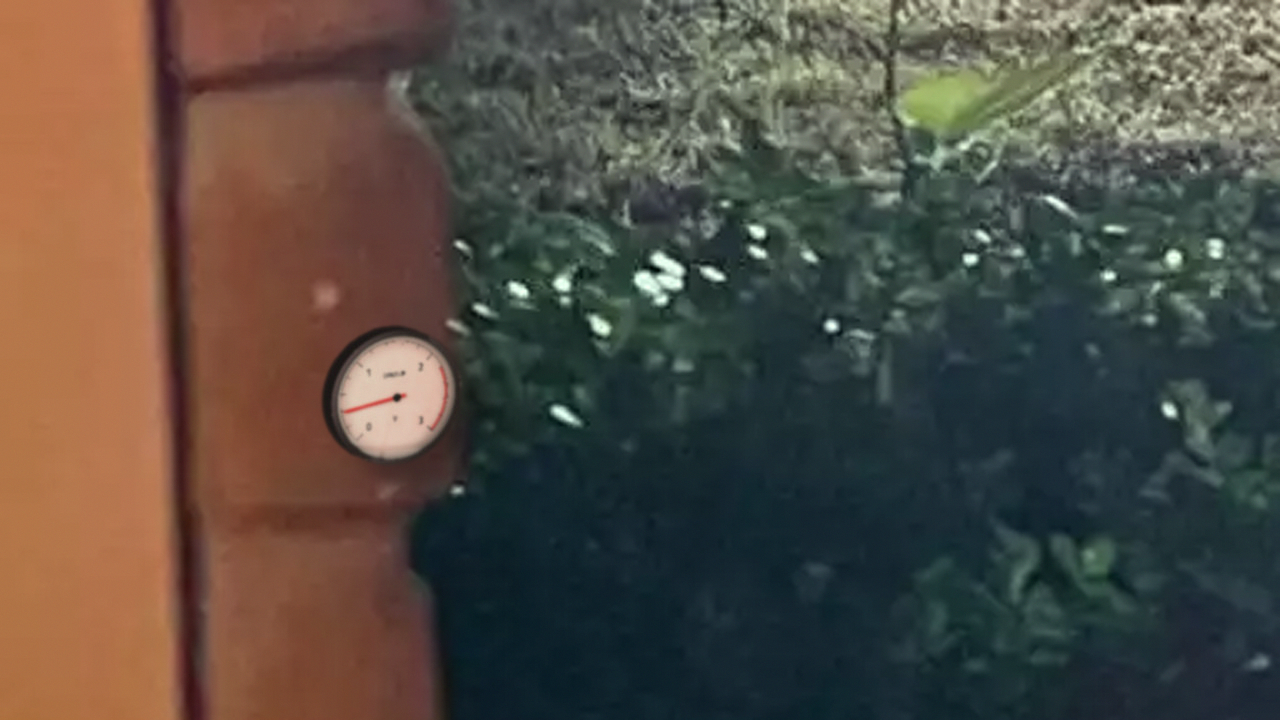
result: **0.4** V
